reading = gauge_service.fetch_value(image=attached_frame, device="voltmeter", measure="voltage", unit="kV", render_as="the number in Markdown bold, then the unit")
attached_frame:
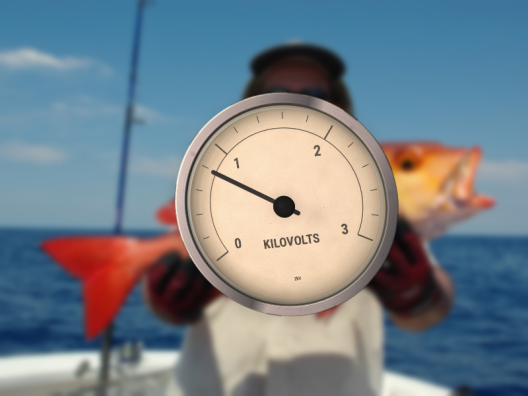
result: **0.8** kV
